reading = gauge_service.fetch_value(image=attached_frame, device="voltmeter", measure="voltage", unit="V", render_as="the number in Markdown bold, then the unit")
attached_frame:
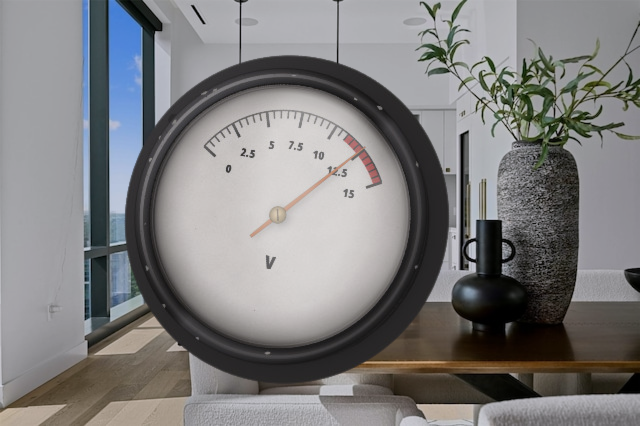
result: **12.5** V
